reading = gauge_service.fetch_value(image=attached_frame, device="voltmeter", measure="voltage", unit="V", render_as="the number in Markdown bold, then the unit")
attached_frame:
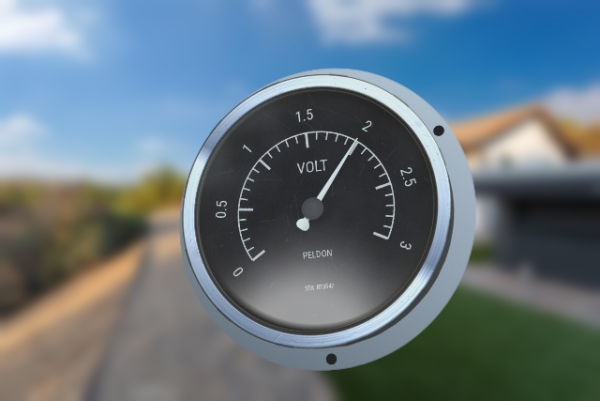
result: **2** V
